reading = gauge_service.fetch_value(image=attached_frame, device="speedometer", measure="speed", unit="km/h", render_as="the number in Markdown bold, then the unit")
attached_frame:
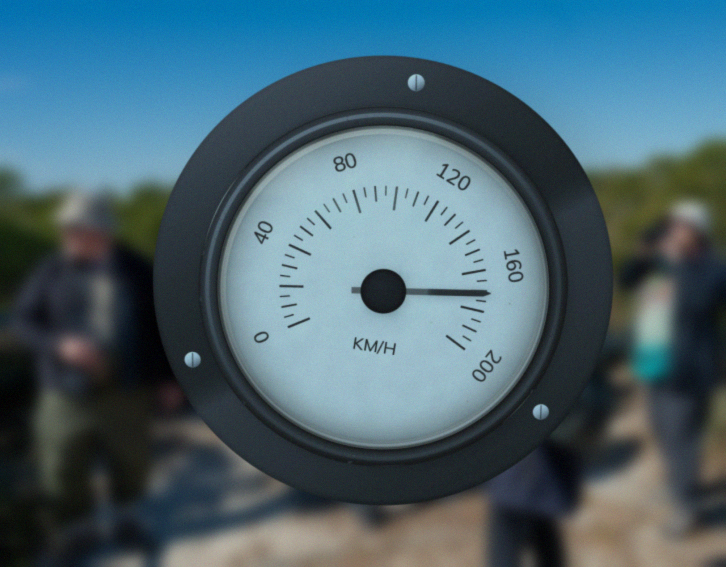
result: **170** km/h
